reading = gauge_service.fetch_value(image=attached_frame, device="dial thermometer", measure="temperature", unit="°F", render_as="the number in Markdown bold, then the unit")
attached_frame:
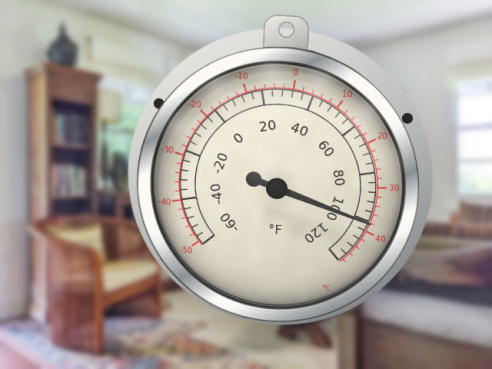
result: **100** °F
